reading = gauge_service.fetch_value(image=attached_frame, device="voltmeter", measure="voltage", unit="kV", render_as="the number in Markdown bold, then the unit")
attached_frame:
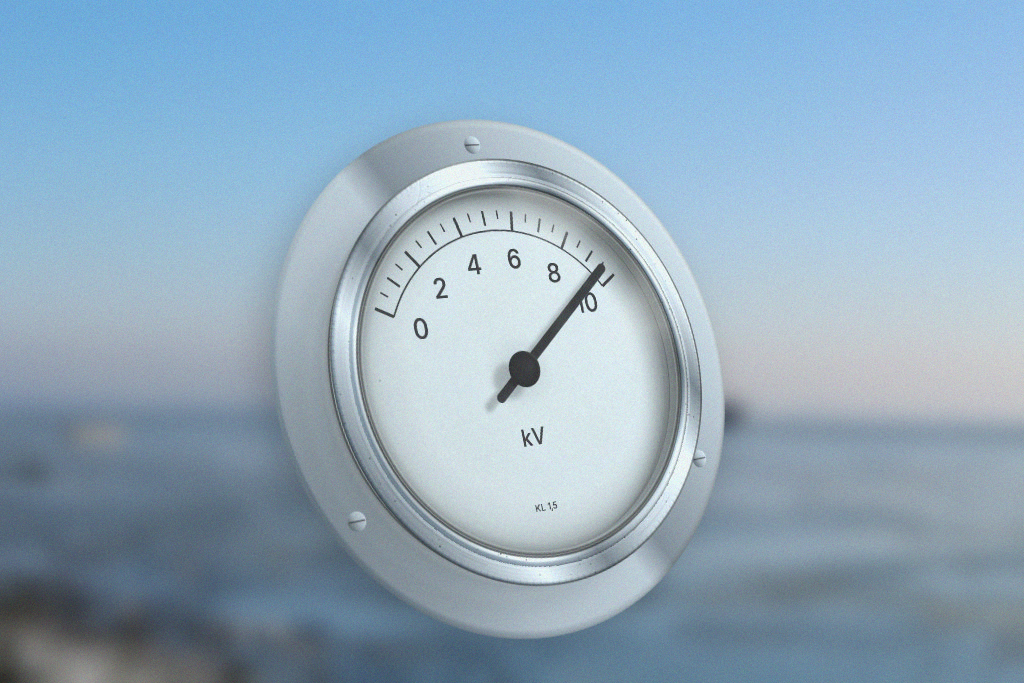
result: **9.5** kV
